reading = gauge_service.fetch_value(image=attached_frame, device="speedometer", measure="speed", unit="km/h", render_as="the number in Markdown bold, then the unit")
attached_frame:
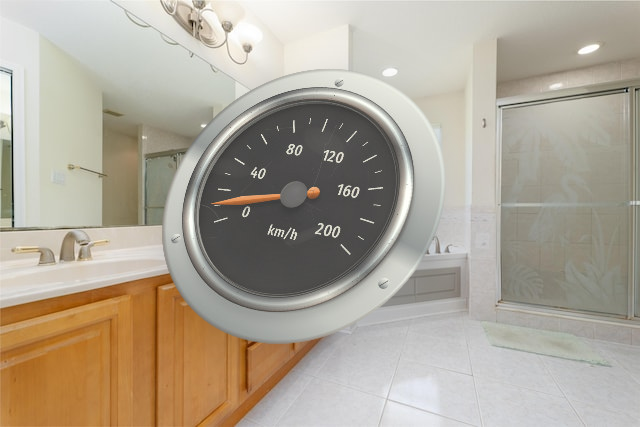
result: **10** km/h
